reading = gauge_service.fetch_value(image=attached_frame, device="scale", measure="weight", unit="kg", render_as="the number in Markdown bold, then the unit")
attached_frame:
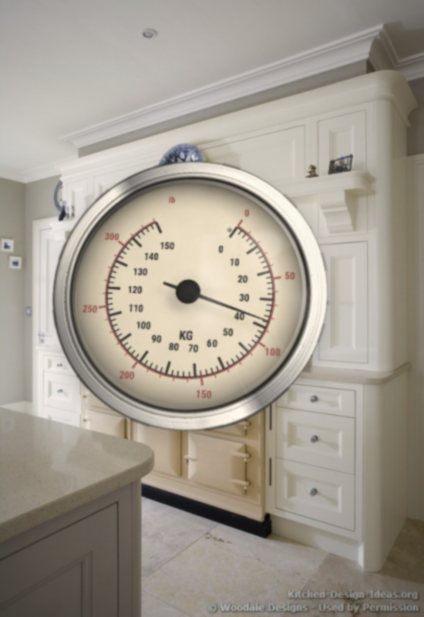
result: **38** kg
